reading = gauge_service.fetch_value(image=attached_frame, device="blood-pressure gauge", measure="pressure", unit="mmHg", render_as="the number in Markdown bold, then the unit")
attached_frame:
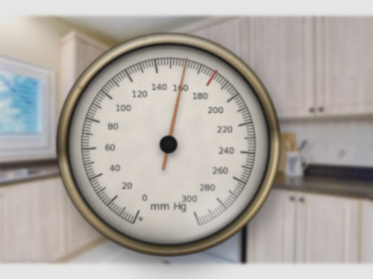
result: **160** mmHg
